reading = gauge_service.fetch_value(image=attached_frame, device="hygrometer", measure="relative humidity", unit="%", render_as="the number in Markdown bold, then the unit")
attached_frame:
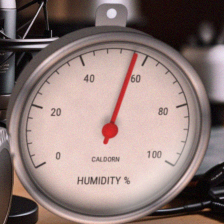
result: **56** %
